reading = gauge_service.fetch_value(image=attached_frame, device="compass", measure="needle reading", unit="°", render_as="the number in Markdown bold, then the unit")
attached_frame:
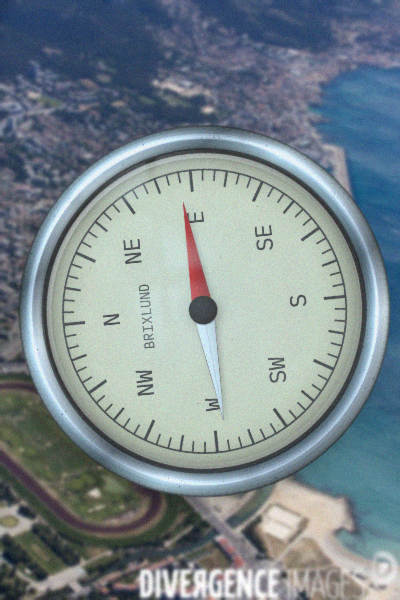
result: **85** °
